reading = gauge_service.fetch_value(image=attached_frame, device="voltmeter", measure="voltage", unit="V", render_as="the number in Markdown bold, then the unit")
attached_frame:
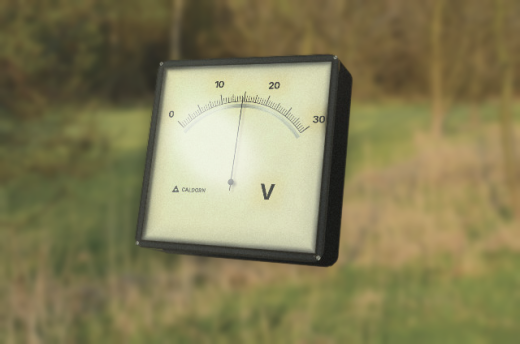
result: **15** V
